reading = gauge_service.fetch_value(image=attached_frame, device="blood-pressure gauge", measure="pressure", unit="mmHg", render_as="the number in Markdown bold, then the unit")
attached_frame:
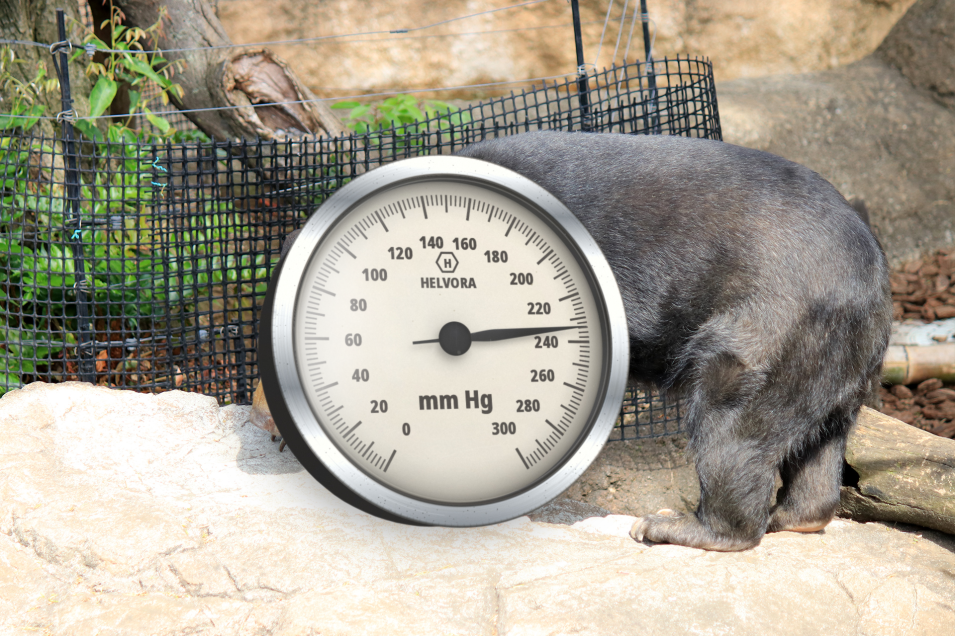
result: **234** mmHg
